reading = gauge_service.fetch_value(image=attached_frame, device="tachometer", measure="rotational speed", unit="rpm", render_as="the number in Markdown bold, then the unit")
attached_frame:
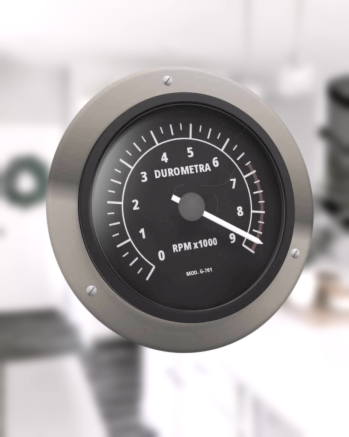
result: **8750** rpm
